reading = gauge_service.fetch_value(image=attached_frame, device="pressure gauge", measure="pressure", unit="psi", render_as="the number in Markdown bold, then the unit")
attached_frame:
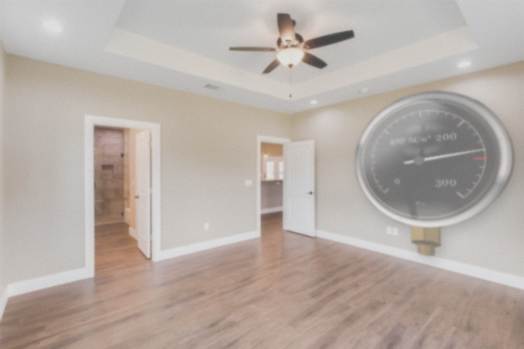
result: **240** psi
